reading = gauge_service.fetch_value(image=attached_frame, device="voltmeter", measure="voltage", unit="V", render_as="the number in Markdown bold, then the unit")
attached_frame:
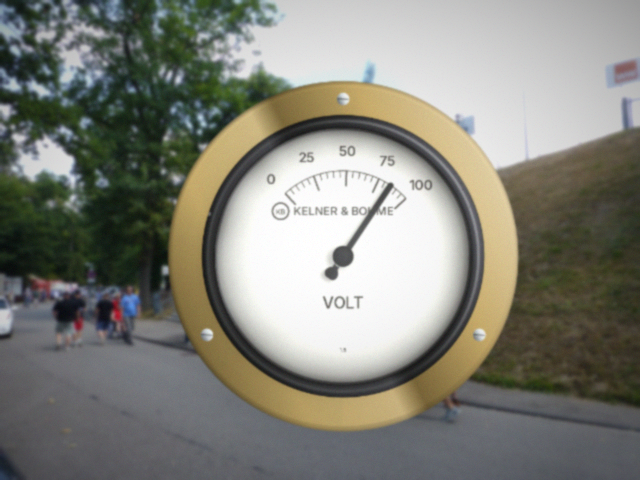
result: **85** V
